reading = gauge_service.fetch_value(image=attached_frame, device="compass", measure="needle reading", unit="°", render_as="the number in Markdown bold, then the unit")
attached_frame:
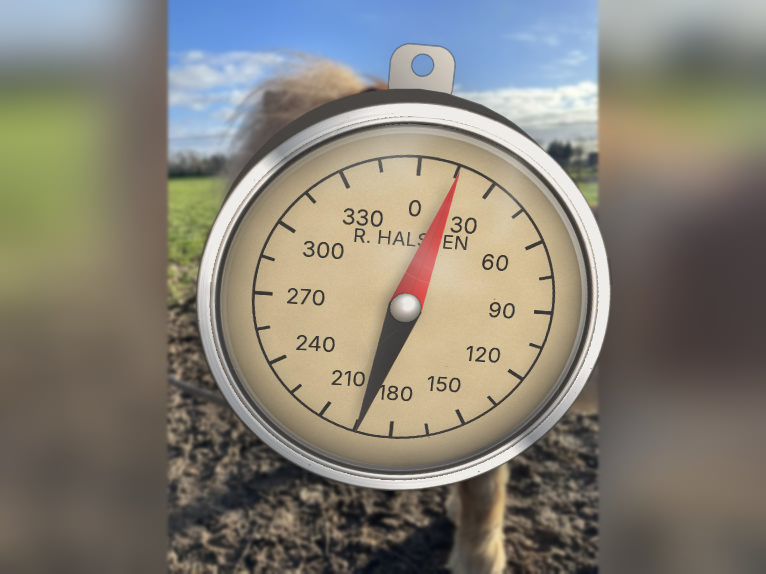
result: **15** °
